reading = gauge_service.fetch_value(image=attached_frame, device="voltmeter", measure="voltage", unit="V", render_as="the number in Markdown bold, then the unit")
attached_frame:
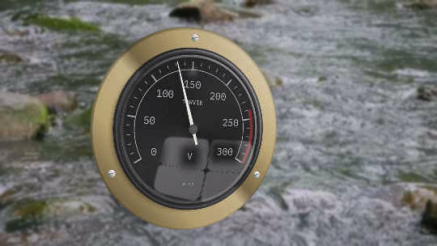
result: **130** V
